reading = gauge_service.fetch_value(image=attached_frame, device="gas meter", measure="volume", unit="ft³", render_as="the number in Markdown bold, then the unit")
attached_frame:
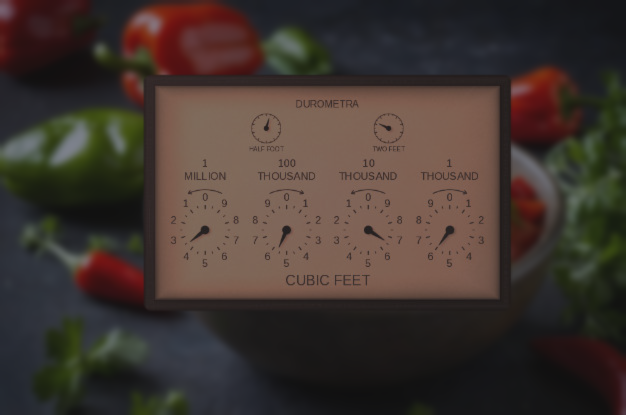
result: **356600** ft³
